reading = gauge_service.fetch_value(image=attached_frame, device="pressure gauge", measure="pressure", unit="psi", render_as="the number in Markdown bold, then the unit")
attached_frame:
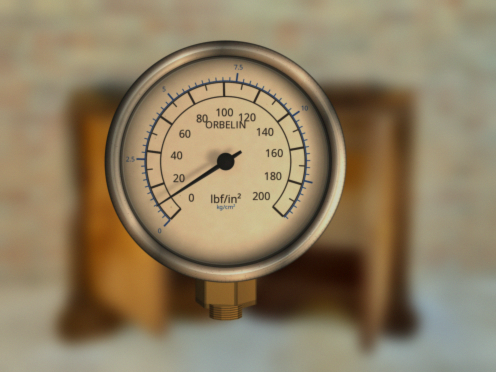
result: **10** psi
